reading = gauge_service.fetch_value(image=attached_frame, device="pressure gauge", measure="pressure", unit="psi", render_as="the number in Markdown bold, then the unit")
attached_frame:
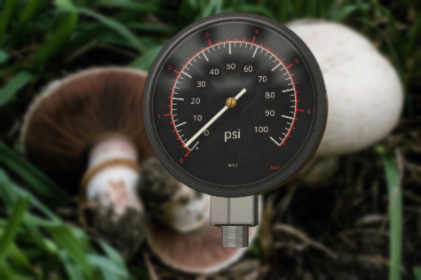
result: **2** psi
